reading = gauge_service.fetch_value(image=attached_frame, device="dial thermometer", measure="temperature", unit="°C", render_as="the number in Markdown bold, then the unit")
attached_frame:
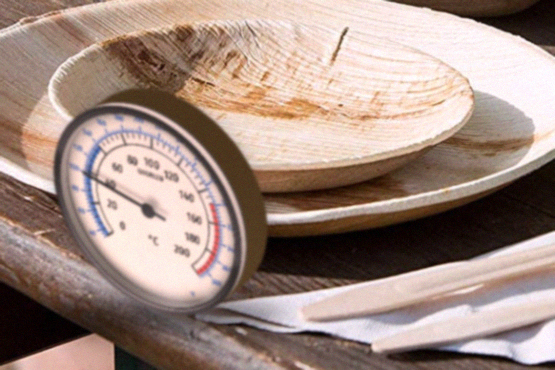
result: **40** °C
